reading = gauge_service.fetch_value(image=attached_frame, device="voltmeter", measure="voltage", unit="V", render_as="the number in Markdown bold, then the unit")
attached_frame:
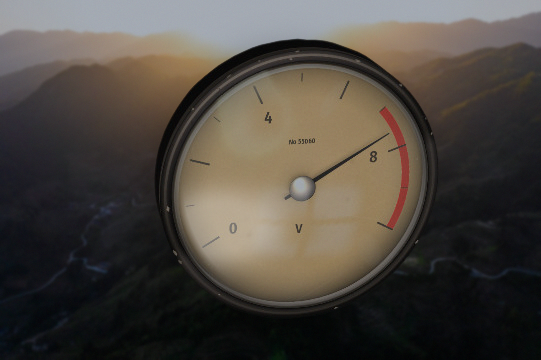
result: **7.5** V
